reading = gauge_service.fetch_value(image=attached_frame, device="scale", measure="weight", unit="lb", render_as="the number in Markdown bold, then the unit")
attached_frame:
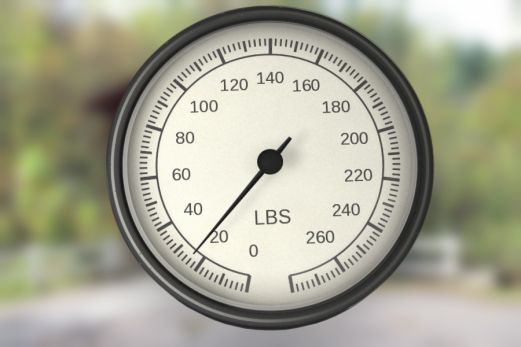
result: **24** lb
